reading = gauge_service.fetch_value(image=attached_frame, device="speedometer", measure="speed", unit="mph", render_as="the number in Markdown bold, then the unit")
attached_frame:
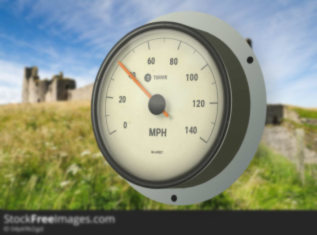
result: **40** mph
